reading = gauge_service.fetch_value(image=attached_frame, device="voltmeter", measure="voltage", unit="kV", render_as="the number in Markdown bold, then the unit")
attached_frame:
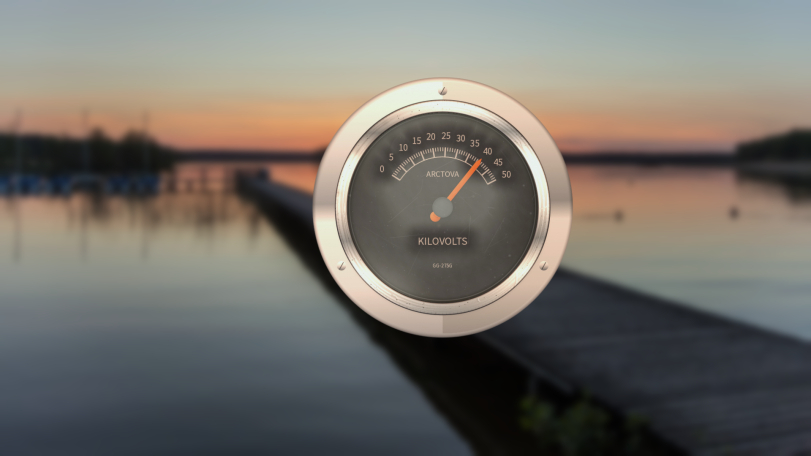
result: **40** kV
